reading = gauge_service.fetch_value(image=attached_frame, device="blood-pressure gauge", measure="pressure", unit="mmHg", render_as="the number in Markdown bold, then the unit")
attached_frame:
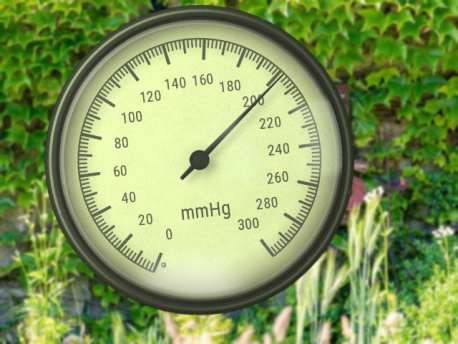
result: **202** mmHg
